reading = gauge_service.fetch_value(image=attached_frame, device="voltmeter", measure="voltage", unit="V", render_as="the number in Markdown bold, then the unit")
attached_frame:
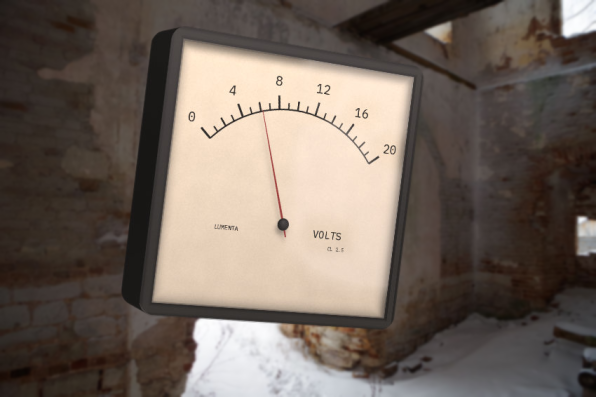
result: **6** V
